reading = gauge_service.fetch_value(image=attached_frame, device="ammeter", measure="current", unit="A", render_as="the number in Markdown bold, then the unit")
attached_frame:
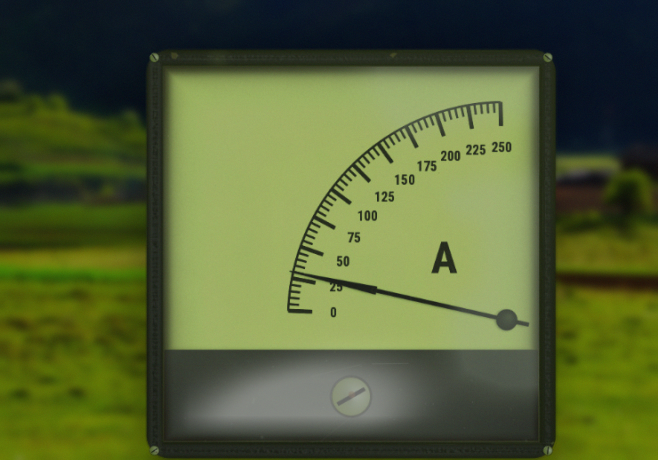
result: **30** A
